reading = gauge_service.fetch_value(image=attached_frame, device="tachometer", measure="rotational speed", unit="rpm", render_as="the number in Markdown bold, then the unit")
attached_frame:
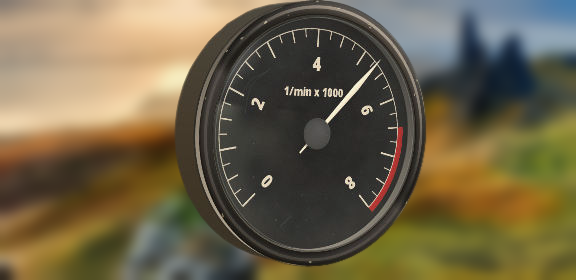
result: **5250** rpm
